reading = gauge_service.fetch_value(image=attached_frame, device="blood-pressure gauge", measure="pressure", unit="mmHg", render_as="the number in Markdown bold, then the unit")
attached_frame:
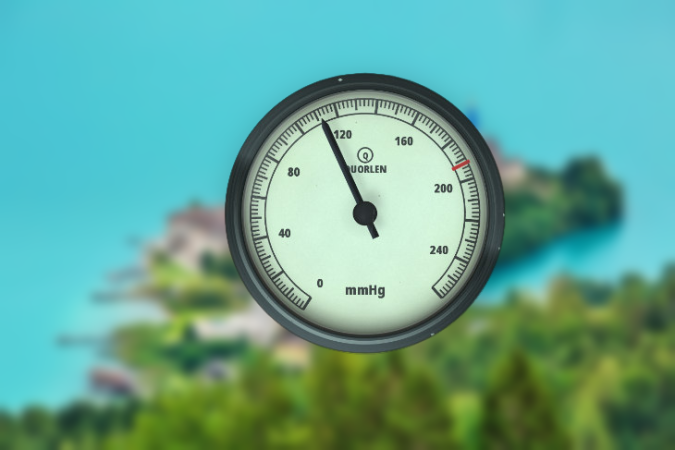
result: **112** mmHg
